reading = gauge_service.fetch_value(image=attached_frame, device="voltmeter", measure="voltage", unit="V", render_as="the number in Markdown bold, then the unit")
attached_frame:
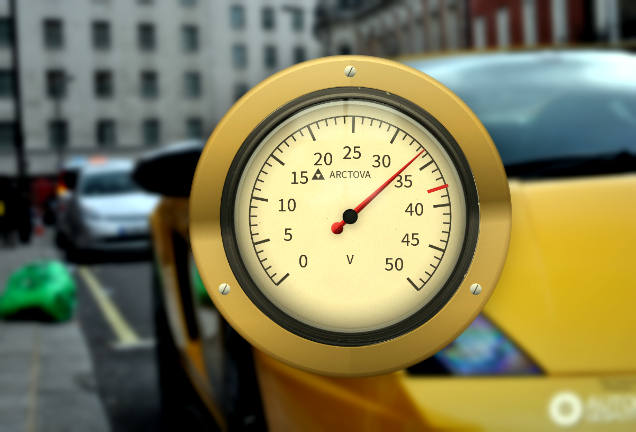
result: **33.5** V
